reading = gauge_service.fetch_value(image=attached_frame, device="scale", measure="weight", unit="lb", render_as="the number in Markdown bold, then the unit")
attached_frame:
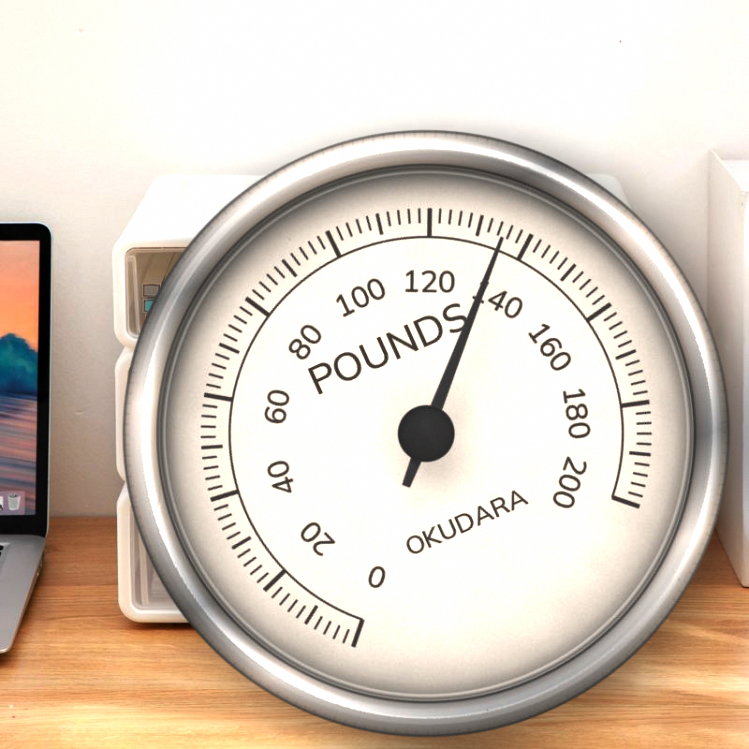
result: **135** lb
